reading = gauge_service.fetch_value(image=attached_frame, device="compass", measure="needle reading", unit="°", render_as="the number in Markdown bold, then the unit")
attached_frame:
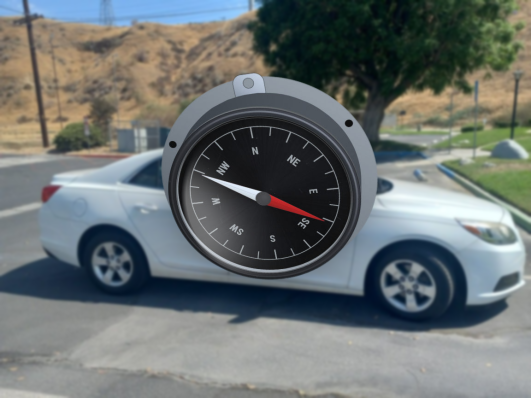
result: **120** °
